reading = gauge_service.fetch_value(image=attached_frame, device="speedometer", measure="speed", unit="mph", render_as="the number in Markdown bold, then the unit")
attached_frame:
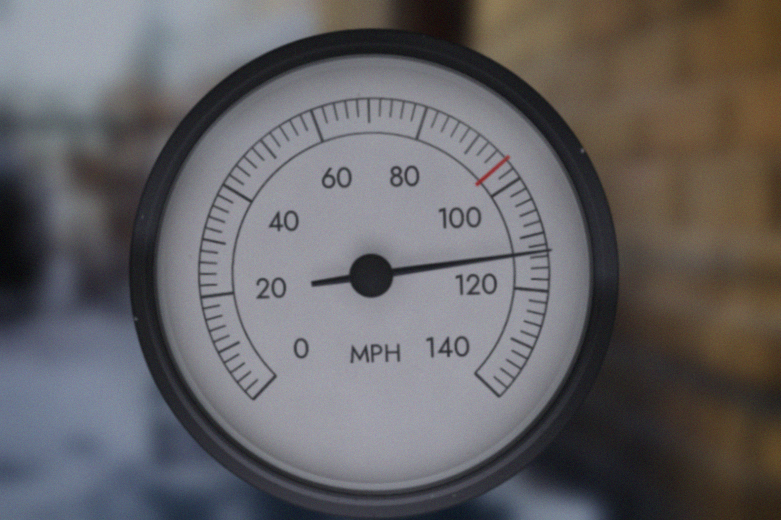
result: **113** mph
